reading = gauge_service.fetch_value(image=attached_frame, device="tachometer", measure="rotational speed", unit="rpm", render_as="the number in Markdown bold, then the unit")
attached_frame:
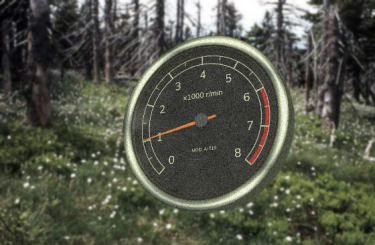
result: **1000** rpm
